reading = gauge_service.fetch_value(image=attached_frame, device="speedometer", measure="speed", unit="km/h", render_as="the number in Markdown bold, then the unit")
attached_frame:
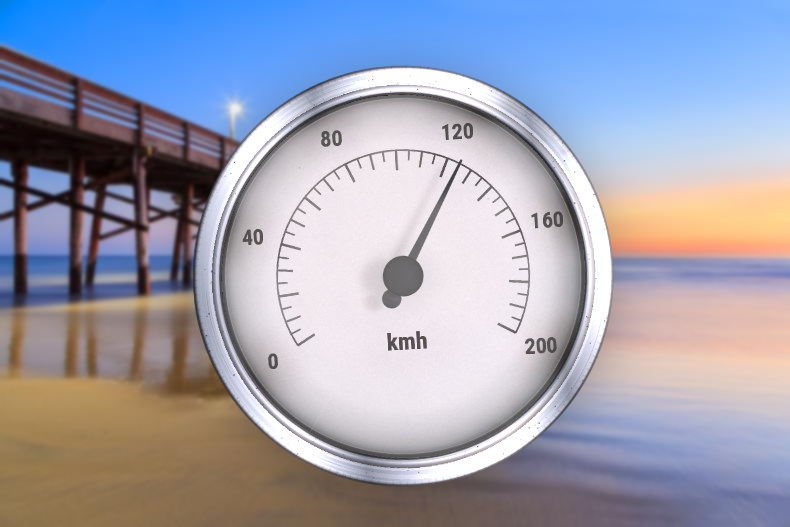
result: **125** km/h
